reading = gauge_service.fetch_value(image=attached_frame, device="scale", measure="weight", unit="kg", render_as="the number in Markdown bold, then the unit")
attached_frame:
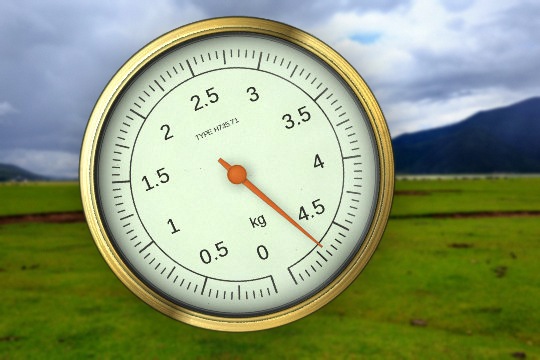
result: **4.7** kg
